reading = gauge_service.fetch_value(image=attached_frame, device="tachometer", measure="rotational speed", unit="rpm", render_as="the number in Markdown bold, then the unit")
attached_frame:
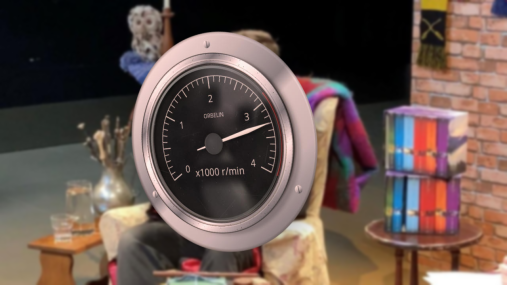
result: **3300** rpm
